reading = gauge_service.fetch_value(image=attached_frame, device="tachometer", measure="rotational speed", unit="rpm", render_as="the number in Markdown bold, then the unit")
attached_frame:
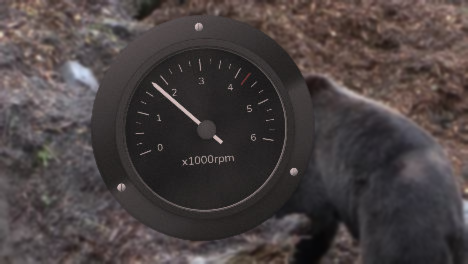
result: **1750** rpm
